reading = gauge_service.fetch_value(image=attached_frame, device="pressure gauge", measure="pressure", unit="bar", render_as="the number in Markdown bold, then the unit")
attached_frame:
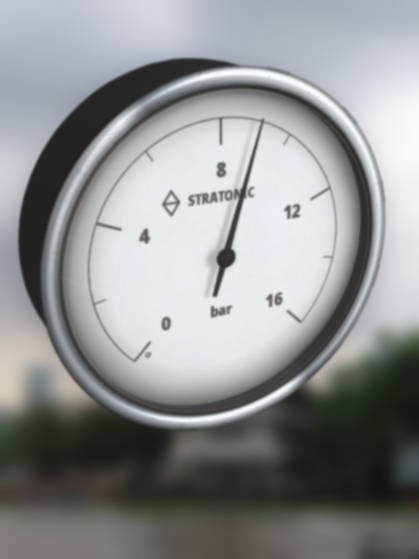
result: **9** bar
